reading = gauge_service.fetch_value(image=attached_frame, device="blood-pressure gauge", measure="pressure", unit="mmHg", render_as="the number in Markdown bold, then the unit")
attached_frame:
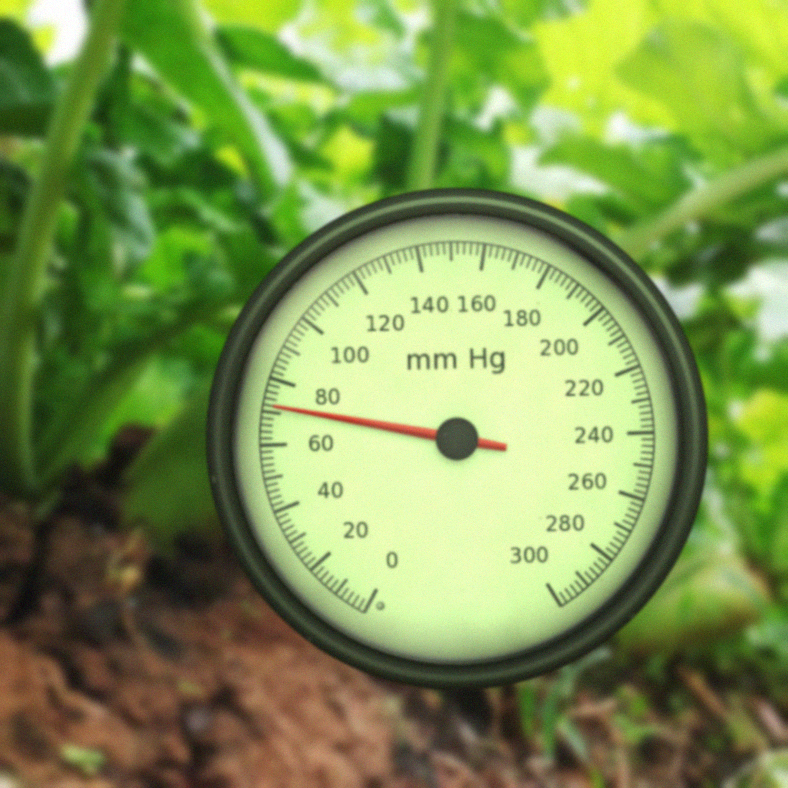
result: **72** mmHg
